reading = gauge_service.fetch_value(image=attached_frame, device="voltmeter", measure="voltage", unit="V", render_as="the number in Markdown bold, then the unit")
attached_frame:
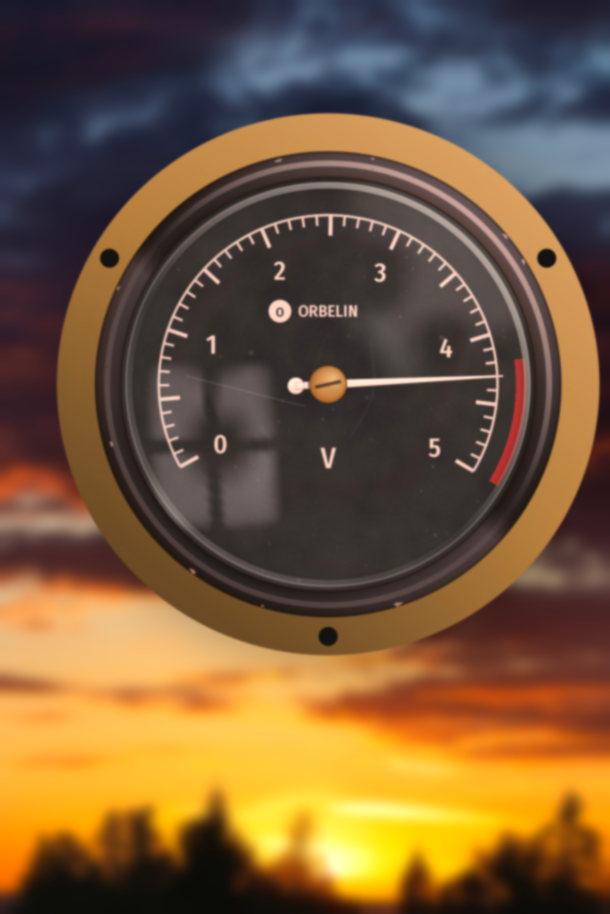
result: **4.3** V
